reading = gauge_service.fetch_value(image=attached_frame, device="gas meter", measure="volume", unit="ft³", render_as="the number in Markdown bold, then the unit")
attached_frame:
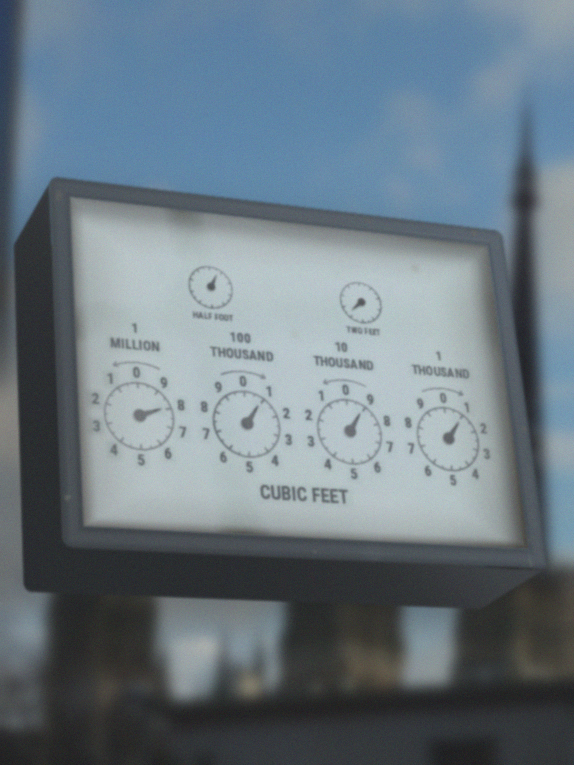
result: **809100** ft³
